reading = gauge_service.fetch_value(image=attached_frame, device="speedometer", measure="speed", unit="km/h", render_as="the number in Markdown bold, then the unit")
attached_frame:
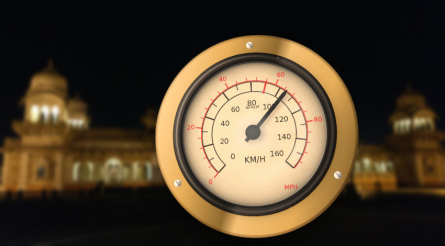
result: **105** km/h
